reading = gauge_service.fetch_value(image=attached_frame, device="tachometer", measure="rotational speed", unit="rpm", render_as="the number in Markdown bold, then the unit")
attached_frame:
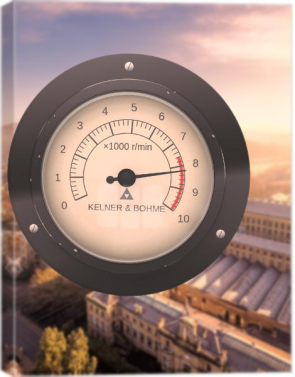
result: **8200** rpm
